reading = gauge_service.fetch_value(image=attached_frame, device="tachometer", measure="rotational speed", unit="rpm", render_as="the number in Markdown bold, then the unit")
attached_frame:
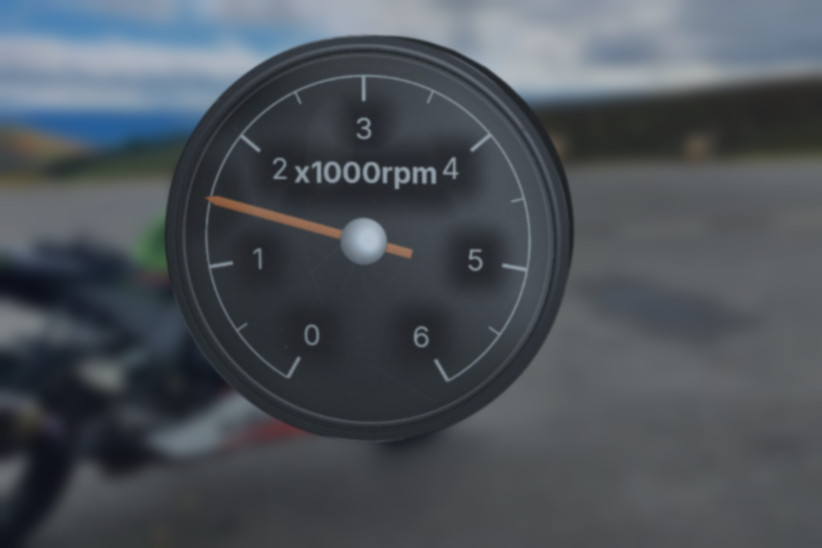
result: **1500** rpm
